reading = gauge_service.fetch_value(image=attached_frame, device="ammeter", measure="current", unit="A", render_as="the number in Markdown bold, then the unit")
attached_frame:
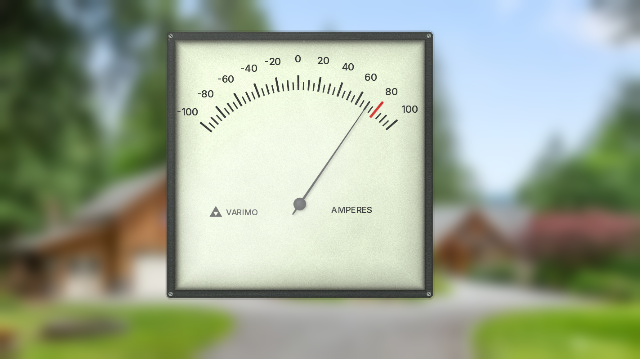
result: **70** A
